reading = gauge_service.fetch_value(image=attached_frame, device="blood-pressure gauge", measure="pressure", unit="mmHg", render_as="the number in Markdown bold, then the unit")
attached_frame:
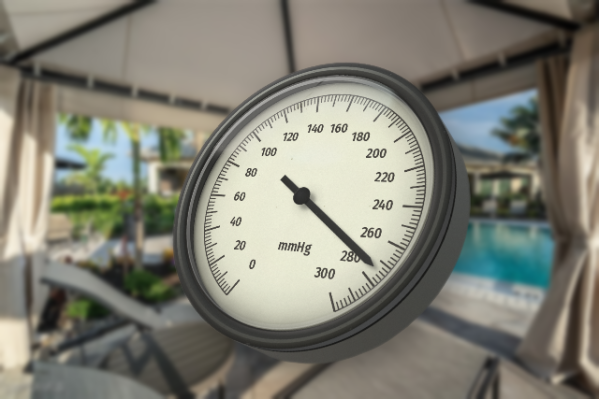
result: **274** mmHg
